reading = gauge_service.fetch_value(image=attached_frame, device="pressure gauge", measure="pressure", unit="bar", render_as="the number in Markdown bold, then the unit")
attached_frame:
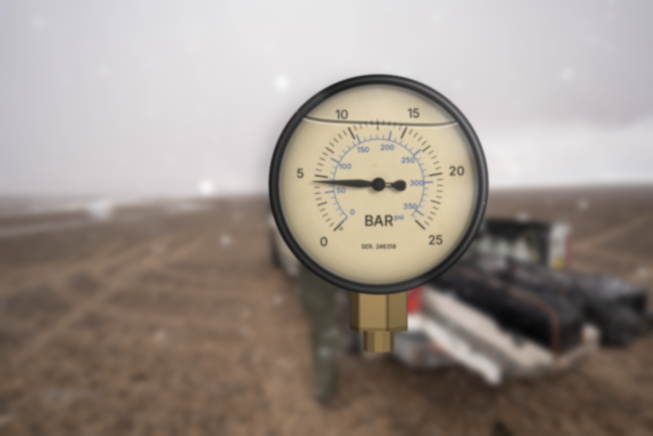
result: **4.5** bar
